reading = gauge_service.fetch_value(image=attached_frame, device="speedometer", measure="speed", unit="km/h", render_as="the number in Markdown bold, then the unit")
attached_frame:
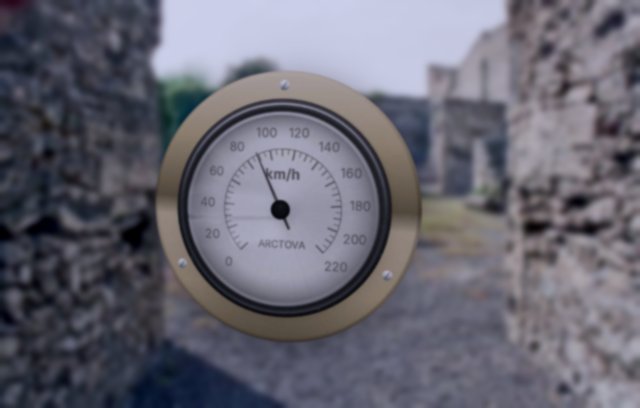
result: **90** km/h
